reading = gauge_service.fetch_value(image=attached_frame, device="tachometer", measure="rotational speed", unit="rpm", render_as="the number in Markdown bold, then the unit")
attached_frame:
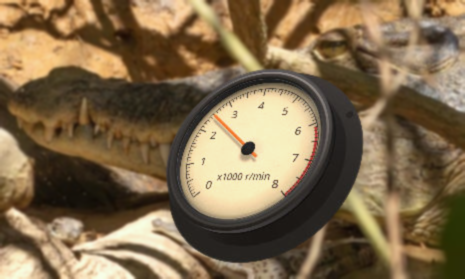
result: **2500** rpm
